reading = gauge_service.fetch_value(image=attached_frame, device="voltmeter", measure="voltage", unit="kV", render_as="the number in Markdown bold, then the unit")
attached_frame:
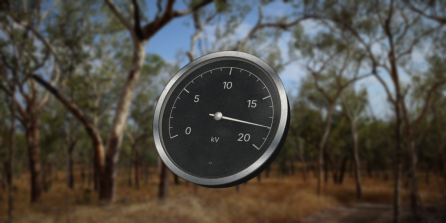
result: **18** kV
